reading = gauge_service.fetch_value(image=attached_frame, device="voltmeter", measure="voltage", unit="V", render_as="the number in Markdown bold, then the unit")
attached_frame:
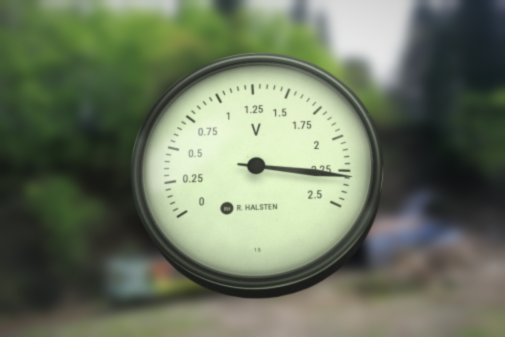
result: **2.3** V
